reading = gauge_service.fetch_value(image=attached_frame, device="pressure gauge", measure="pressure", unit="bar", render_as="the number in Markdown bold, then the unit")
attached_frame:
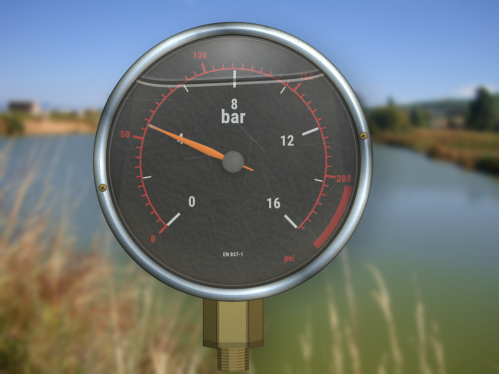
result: **4** bar
